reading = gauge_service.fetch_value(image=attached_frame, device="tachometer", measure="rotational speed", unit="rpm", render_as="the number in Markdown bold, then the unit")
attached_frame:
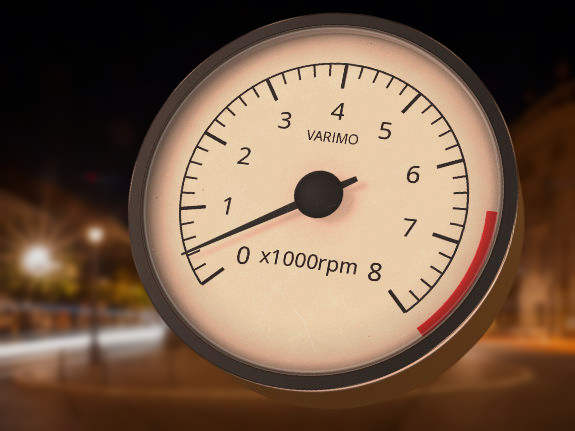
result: **400** rpm
